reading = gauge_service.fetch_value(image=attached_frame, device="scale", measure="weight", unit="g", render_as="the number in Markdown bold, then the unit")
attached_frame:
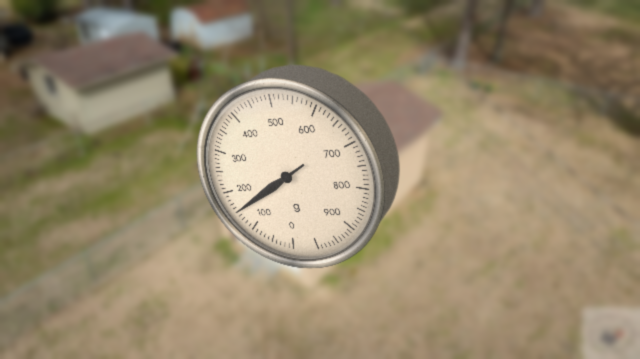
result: **150** g
